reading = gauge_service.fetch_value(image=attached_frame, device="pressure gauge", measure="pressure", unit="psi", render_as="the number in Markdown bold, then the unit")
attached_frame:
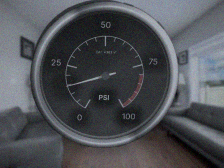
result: **15** psi
